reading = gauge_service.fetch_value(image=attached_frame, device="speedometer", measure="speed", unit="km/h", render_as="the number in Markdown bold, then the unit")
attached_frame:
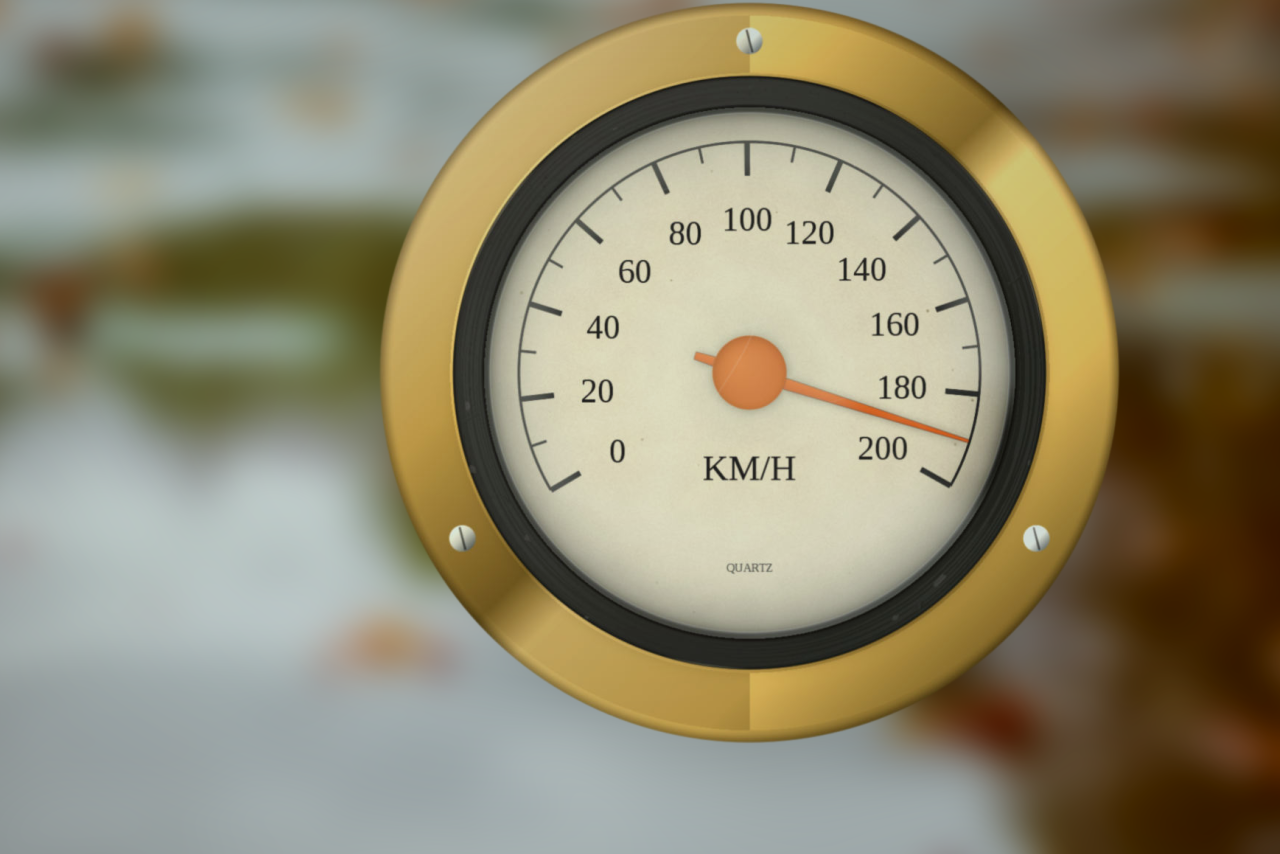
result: **190** km/h
